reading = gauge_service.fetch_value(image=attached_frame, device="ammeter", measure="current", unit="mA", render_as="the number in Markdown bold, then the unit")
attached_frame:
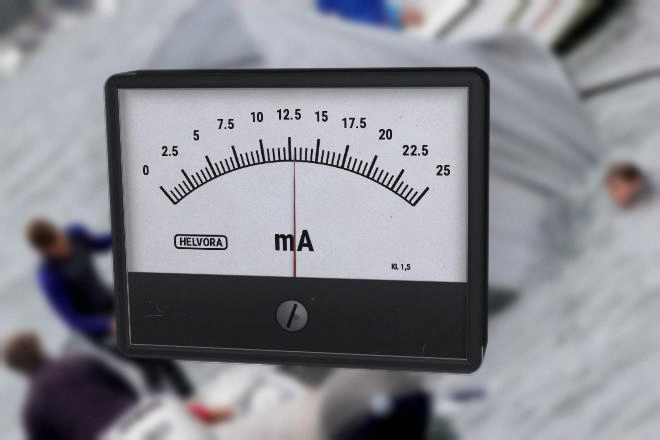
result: **13** mA
